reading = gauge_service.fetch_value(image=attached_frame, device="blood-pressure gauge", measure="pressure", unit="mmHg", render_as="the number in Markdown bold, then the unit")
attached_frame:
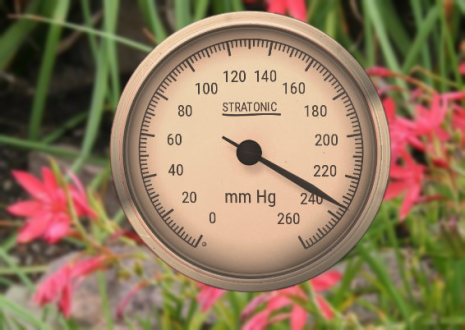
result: **234** mmHg
